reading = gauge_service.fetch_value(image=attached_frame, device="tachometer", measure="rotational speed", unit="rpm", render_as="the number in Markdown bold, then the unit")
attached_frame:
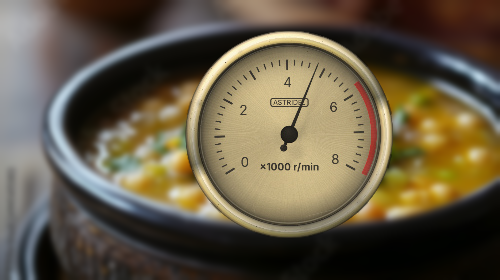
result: **4800** rpm
